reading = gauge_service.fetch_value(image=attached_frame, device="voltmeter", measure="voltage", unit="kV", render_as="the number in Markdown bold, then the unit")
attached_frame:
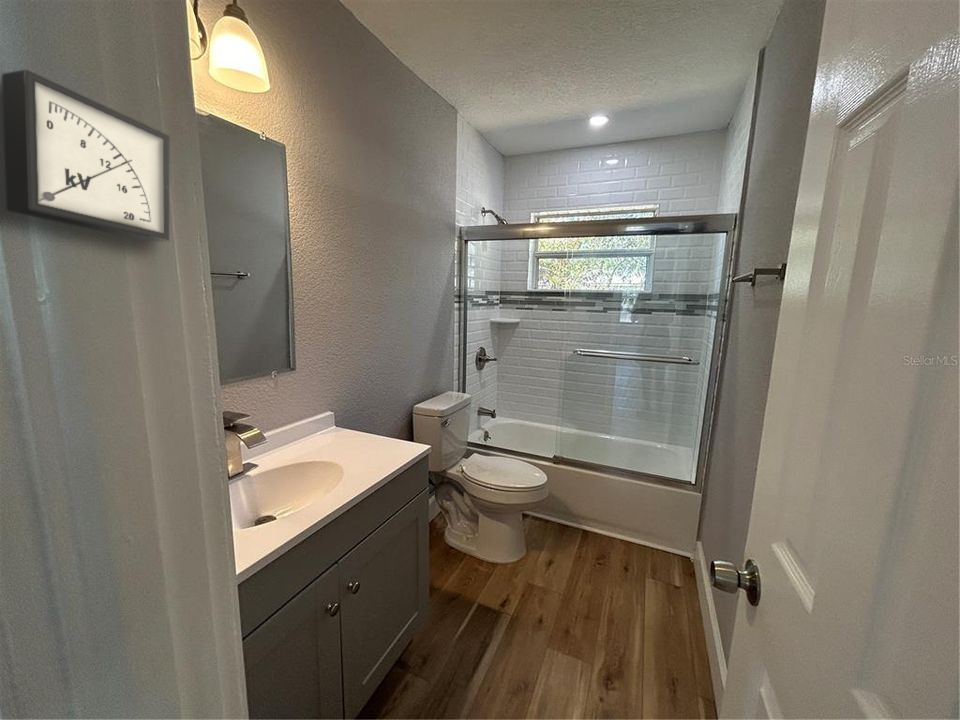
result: **13** kV
